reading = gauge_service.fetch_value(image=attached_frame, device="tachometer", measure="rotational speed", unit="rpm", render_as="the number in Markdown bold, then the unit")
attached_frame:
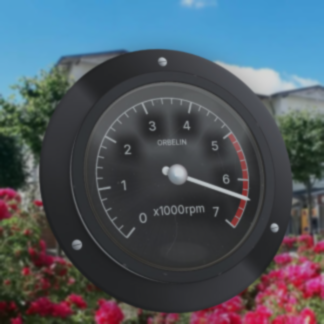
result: **6400** rpm
